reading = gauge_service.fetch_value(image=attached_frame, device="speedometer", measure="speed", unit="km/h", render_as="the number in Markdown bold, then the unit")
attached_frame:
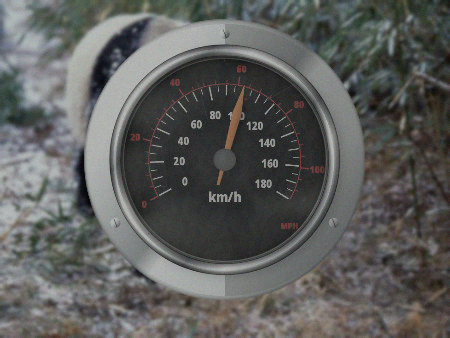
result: **100** km/h
